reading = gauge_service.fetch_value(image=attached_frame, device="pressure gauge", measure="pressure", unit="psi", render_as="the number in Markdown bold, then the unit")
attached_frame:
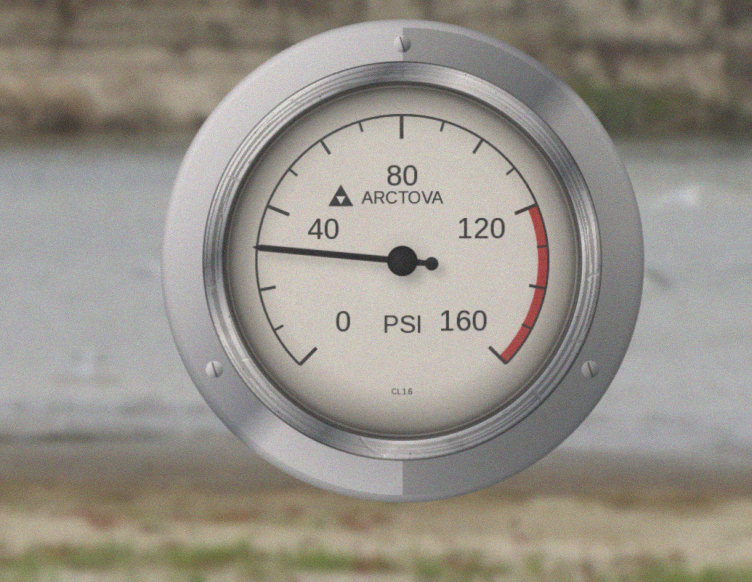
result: **30** psi
